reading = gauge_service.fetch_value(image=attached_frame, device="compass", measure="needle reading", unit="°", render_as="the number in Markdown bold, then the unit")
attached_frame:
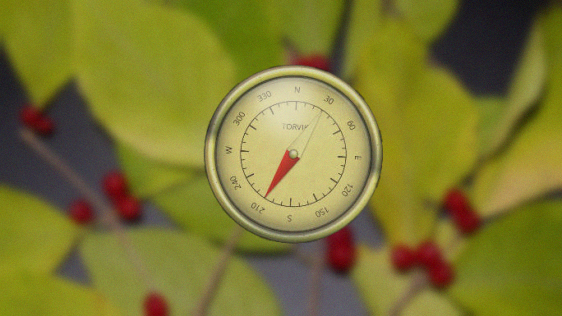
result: **210** °
